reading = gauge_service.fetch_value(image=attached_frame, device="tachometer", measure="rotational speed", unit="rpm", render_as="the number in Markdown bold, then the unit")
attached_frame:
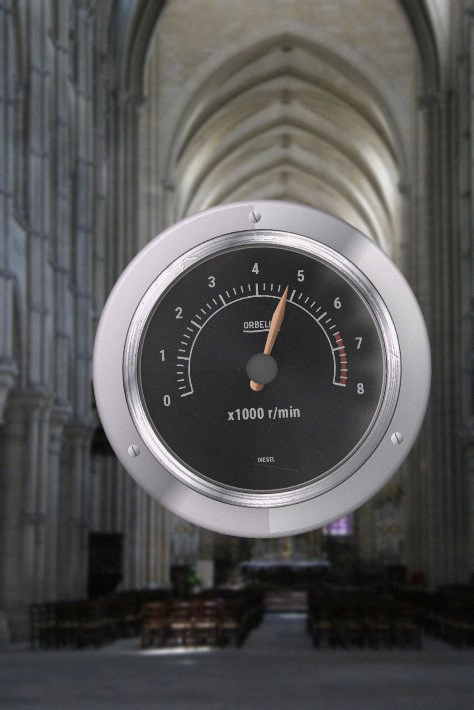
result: **4800** rpm
